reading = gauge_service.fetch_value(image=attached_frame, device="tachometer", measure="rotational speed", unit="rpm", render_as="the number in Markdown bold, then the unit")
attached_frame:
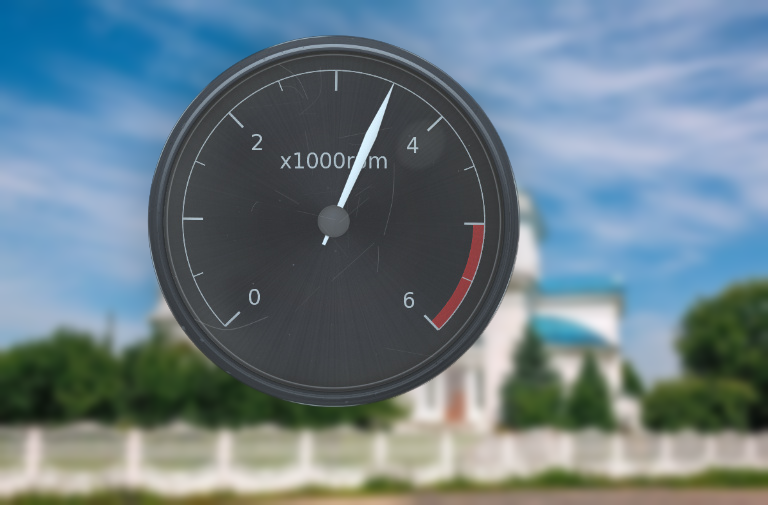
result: **3500** rpm
